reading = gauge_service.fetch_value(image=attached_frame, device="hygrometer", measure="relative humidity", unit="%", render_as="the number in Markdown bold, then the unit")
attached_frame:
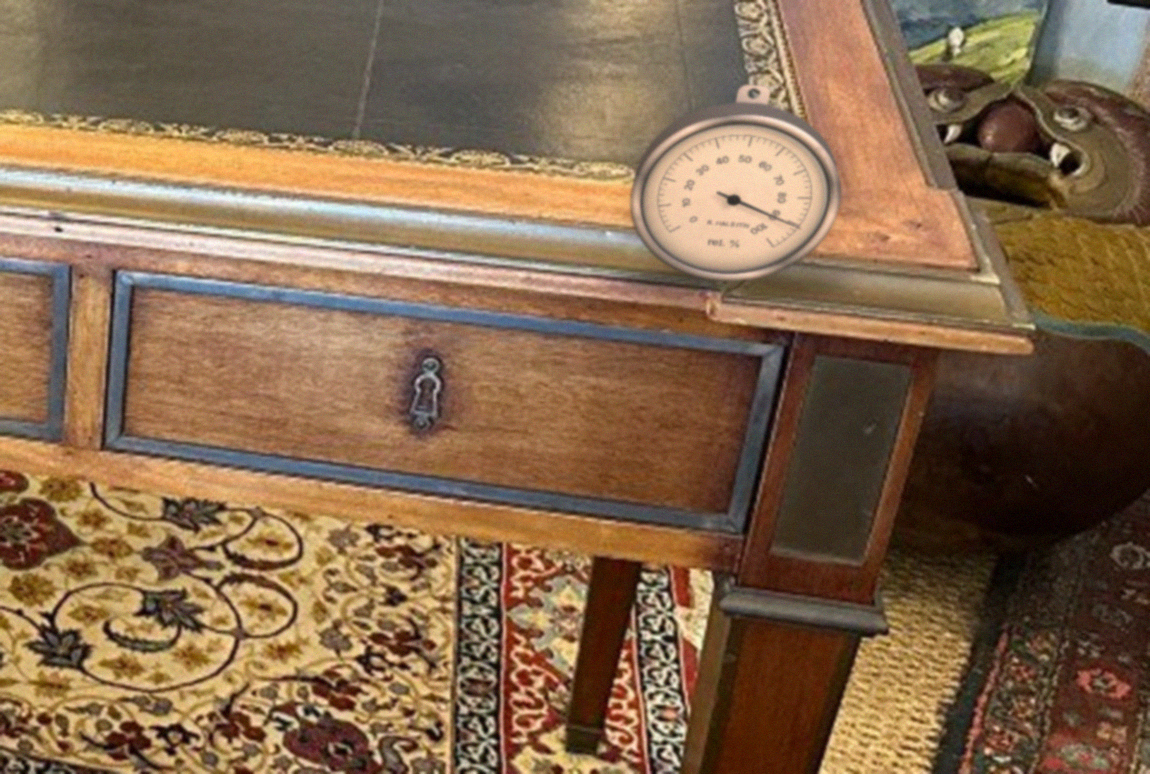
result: **90** %
